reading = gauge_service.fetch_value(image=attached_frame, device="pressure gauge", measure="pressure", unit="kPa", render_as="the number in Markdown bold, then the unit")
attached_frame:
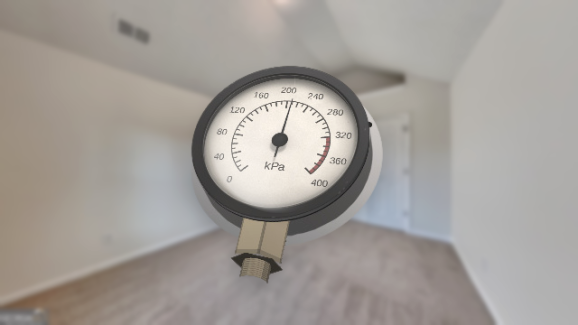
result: **210** kPa
